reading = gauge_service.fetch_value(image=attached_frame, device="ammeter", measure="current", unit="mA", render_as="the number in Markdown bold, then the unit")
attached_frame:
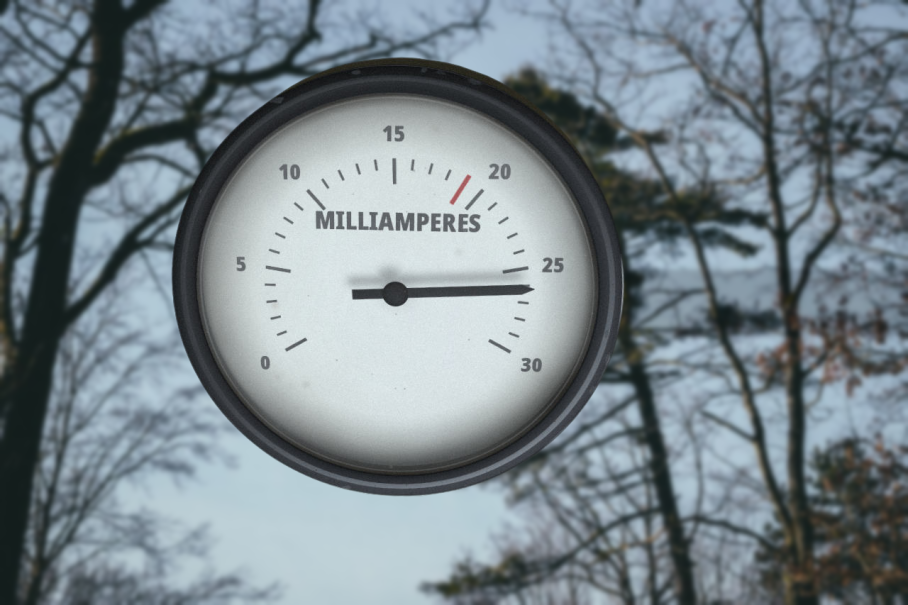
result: **26** mA
